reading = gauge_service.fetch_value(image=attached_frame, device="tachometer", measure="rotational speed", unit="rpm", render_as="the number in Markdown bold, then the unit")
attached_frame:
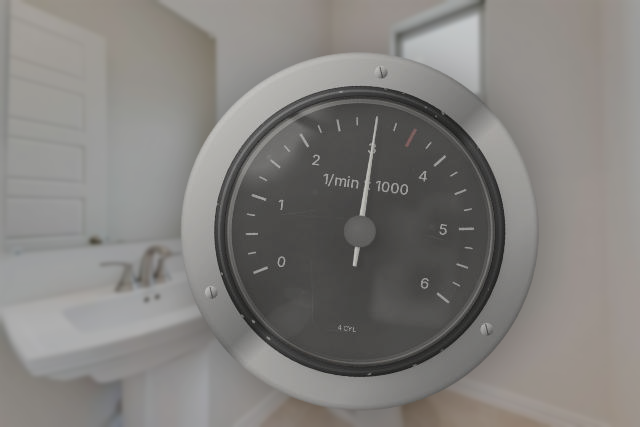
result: **3000** rpm
